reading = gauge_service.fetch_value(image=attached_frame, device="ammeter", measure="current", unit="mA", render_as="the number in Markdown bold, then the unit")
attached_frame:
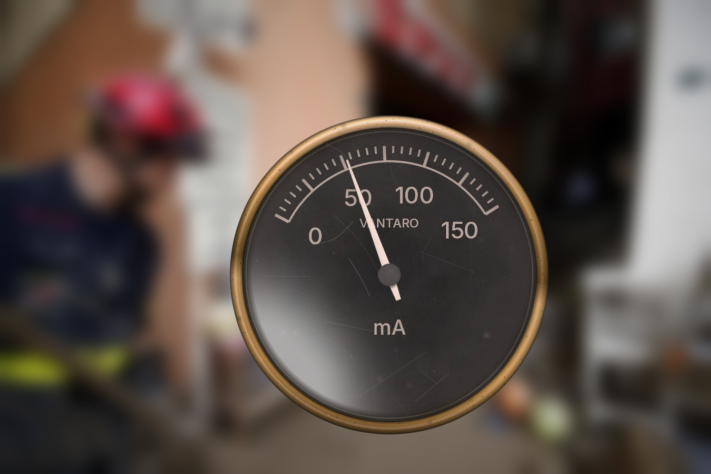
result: **52.5** mA
